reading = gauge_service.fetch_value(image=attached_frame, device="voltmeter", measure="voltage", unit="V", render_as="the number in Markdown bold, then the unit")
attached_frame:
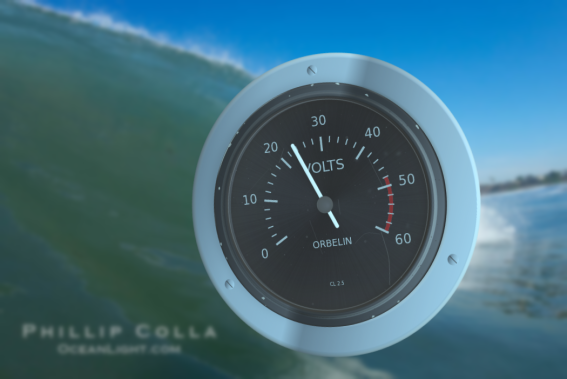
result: **24** V
